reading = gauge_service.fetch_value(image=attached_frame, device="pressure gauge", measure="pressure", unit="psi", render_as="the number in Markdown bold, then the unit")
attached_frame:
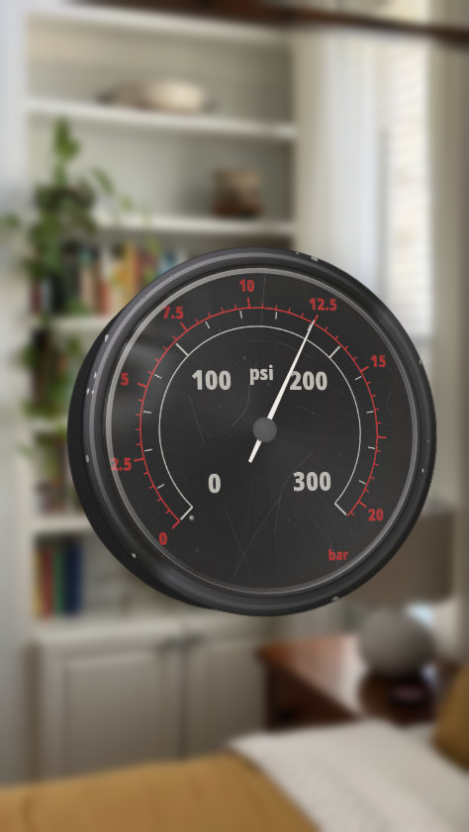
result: **180** psi
